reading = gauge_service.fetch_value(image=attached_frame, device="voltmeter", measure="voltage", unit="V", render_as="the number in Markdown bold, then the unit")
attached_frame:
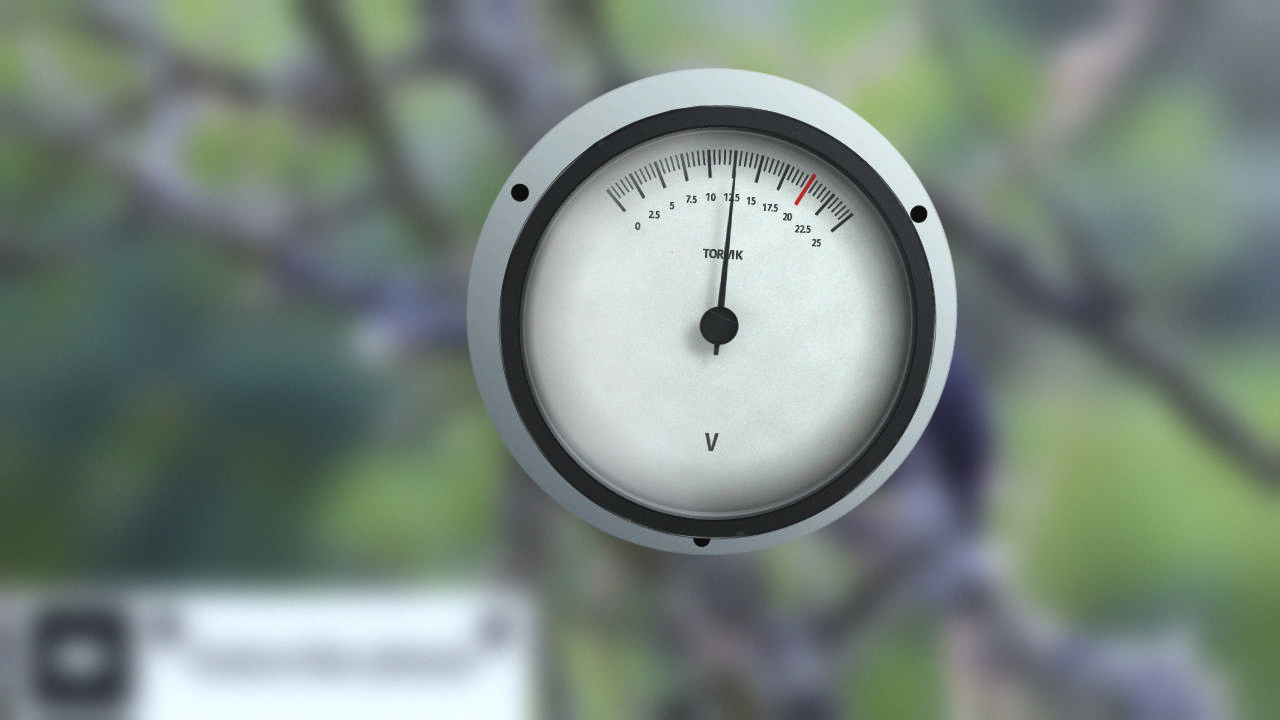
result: **12.5** V
